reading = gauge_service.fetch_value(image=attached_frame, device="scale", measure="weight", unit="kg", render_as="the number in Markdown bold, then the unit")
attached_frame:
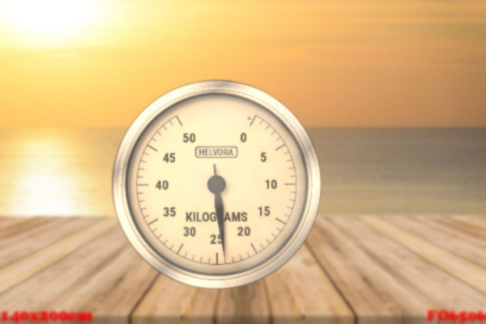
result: **24** kg
